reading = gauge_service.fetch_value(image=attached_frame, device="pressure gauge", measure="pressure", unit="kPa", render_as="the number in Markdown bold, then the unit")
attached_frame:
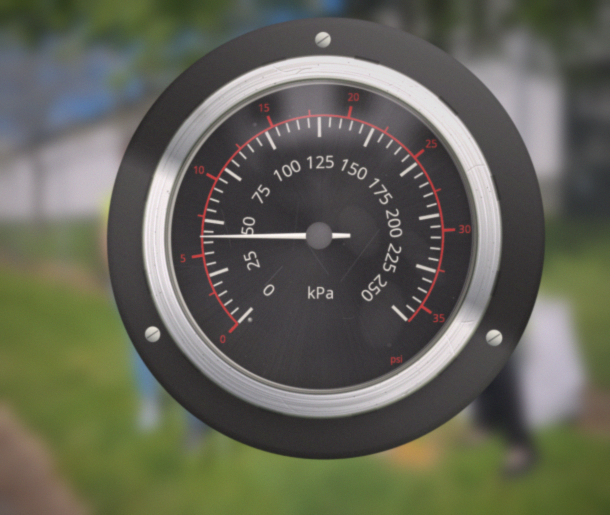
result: **42.5** kPa
